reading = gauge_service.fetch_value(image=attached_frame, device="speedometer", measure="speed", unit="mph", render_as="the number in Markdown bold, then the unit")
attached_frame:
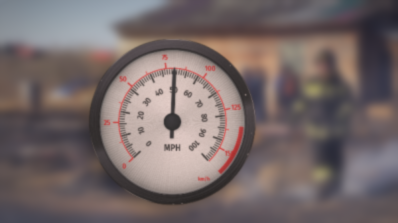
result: **50** mph
